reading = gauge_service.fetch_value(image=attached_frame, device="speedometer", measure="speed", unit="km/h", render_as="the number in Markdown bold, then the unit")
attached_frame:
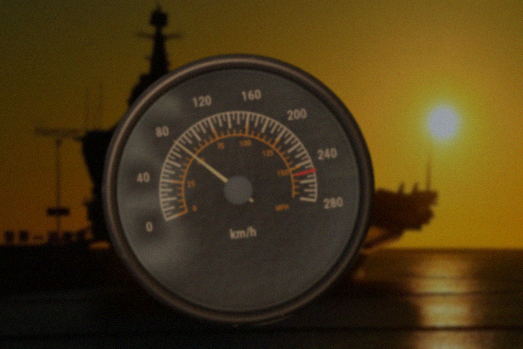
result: **80** km/h
